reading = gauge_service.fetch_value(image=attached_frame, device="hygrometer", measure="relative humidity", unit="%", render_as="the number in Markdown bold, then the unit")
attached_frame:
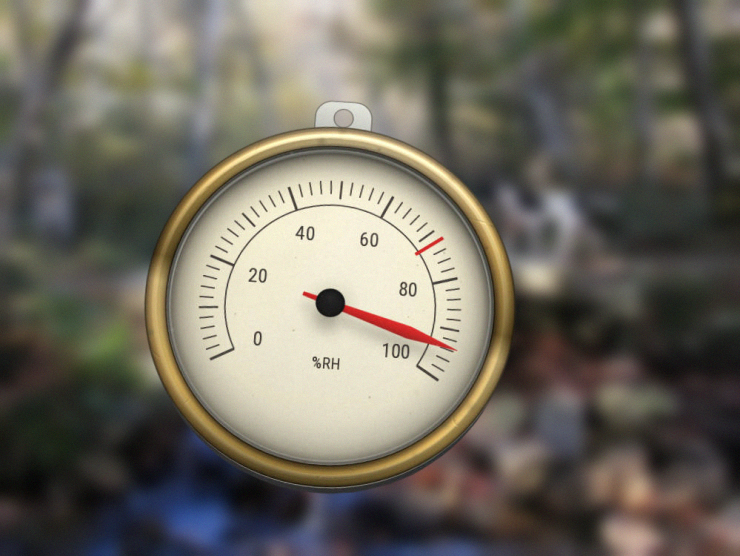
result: **94** %
